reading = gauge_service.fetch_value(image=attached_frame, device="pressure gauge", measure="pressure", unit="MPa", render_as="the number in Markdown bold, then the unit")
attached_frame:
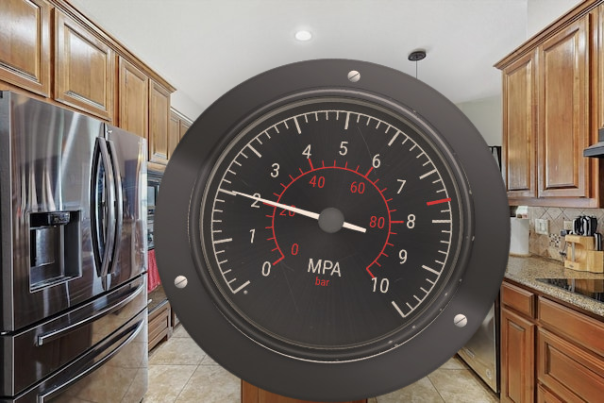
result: **2** MPa
